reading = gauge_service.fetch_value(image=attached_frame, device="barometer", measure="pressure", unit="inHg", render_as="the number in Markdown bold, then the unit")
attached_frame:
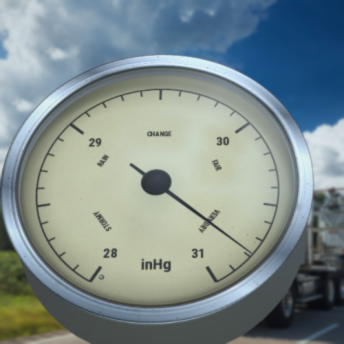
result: **30.8** inHg
